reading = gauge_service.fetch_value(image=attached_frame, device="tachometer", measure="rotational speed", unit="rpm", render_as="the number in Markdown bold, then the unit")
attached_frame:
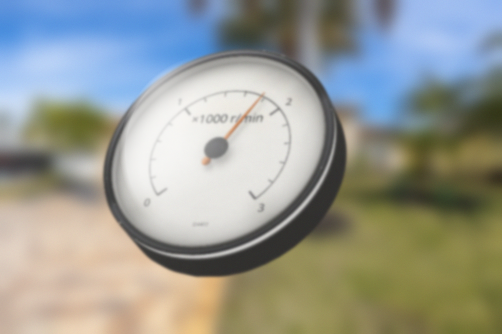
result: **1800** rpm
